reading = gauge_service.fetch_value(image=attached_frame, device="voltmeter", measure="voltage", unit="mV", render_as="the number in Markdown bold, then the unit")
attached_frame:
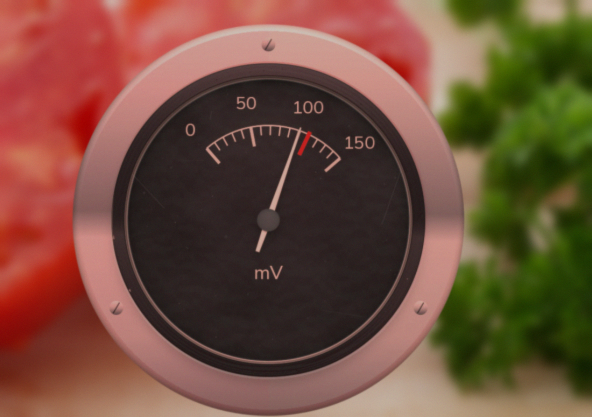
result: **100** mV
